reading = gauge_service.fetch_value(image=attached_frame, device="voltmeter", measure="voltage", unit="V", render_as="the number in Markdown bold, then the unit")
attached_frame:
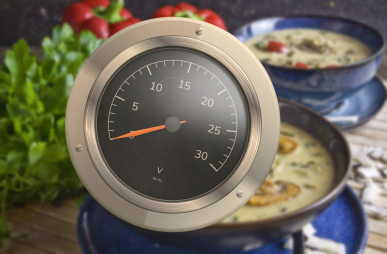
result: **0** V
